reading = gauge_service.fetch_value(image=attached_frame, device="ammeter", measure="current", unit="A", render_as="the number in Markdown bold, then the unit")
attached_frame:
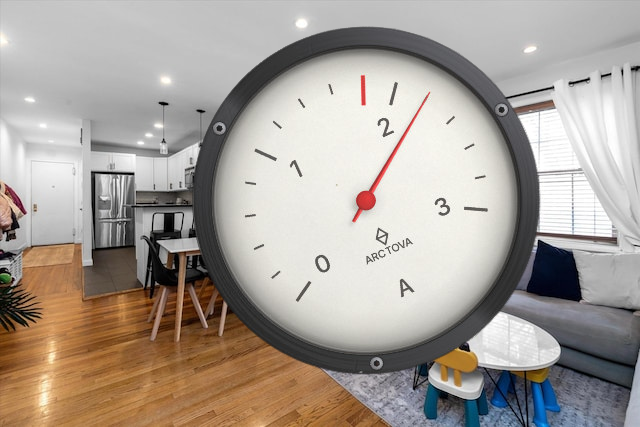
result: **2.2** A
